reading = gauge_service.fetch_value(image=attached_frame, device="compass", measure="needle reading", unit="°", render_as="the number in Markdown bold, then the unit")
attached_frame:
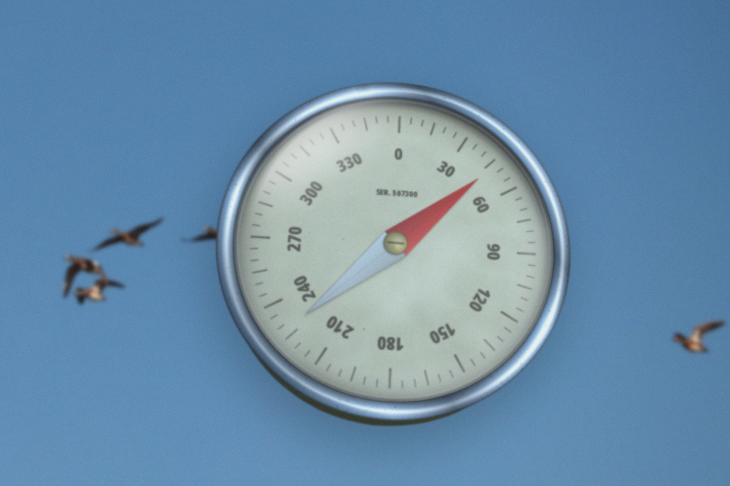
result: **47.5** °
